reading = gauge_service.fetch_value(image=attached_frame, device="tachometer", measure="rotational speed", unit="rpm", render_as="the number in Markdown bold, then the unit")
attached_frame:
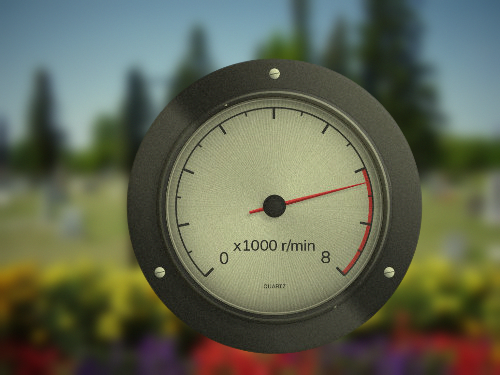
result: **6250** rpm
